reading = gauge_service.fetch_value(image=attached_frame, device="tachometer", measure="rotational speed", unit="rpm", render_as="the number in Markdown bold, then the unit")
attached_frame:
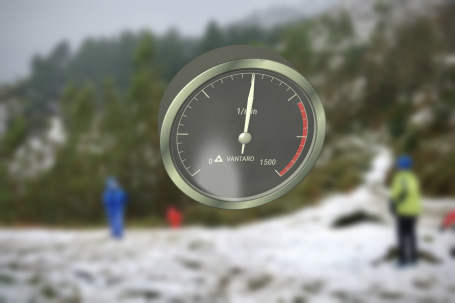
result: **750** rpm
